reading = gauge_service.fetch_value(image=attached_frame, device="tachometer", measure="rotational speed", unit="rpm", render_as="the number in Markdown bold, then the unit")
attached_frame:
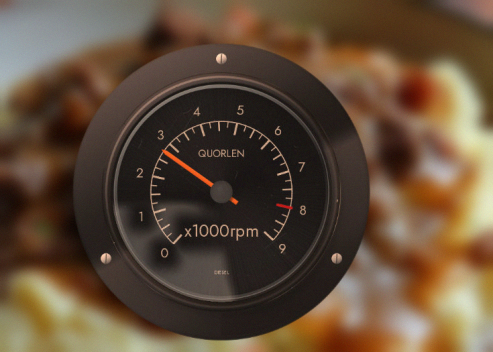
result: **2750** rpm
